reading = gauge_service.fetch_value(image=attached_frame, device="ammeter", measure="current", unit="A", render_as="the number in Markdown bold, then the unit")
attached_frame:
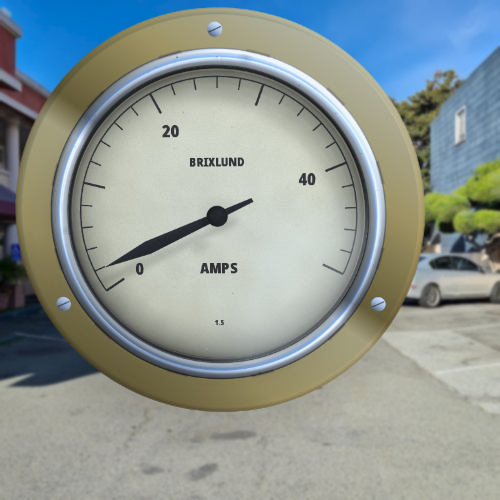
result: **2** A
